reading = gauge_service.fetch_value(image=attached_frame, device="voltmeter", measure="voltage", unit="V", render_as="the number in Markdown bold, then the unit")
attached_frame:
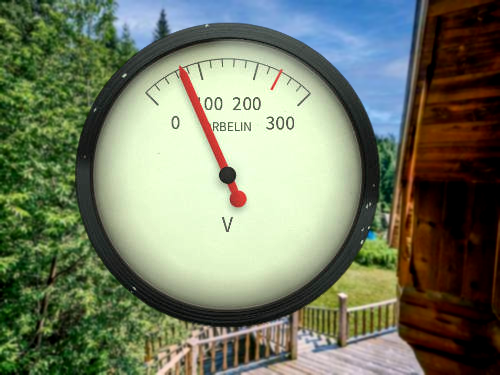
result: **70** V
